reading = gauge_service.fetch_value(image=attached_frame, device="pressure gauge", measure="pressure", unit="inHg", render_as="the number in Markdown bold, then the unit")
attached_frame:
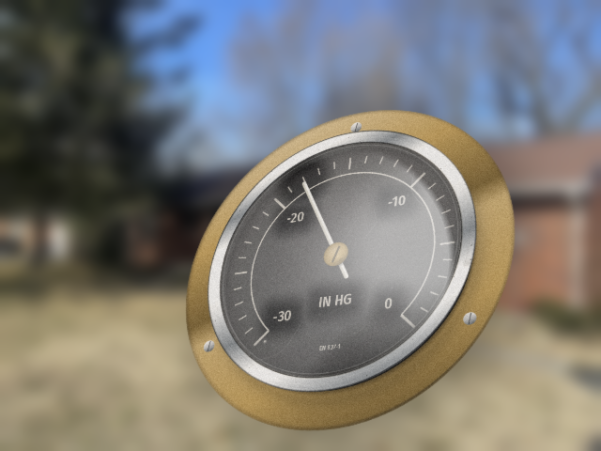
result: **-18** inHg
